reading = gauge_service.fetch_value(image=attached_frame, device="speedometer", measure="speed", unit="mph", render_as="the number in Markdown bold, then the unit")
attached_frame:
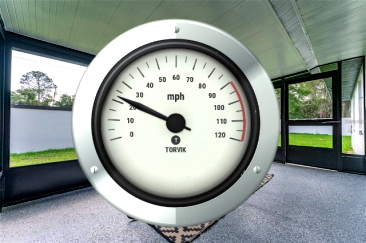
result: **22.5** mph
